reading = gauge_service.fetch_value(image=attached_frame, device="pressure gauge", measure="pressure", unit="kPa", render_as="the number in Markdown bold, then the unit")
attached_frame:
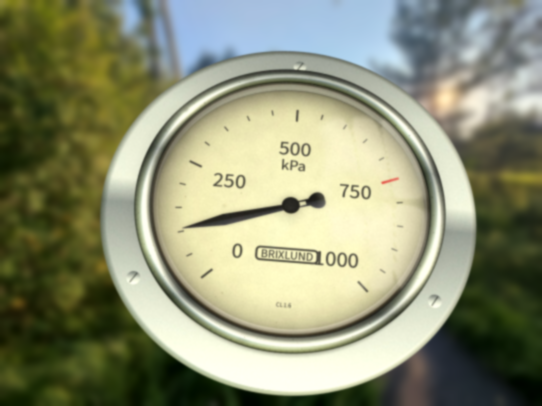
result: **100** kPa
